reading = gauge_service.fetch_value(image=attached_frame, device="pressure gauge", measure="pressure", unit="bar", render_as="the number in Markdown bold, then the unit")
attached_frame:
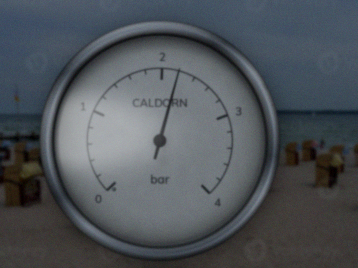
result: **2.2** bar
